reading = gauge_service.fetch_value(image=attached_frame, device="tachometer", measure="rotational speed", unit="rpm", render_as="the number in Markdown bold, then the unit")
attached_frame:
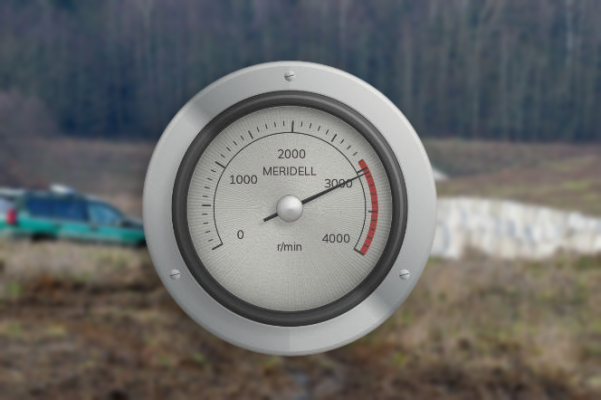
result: **3050** rpm
